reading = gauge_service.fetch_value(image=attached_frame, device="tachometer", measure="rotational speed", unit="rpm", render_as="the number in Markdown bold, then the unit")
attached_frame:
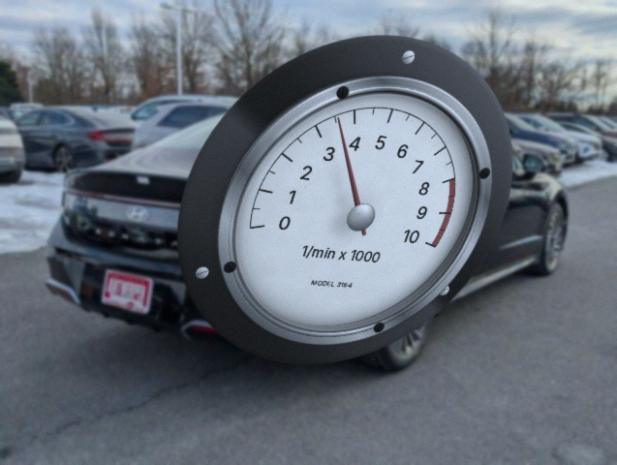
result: **3500** rpm
